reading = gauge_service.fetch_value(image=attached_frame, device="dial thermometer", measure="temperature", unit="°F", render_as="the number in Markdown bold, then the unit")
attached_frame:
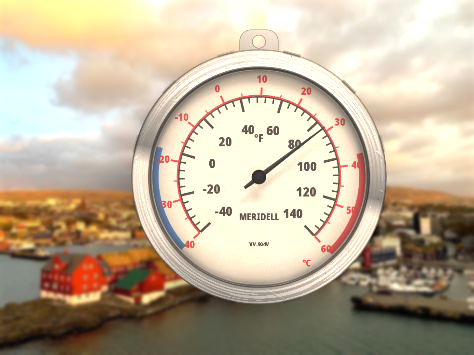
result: **84** °F
